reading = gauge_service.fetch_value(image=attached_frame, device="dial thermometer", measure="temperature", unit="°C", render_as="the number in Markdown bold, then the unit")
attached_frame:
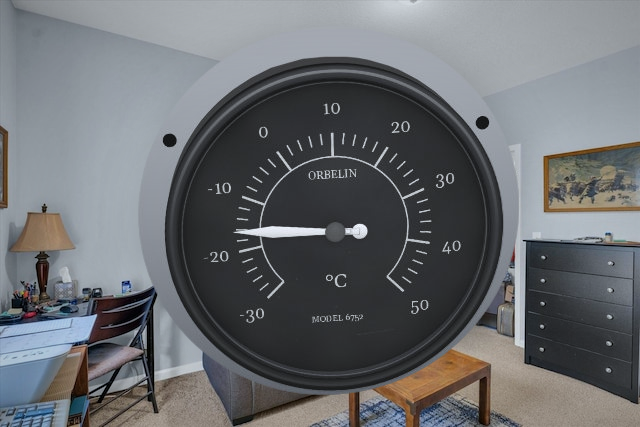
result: **-16** °C
